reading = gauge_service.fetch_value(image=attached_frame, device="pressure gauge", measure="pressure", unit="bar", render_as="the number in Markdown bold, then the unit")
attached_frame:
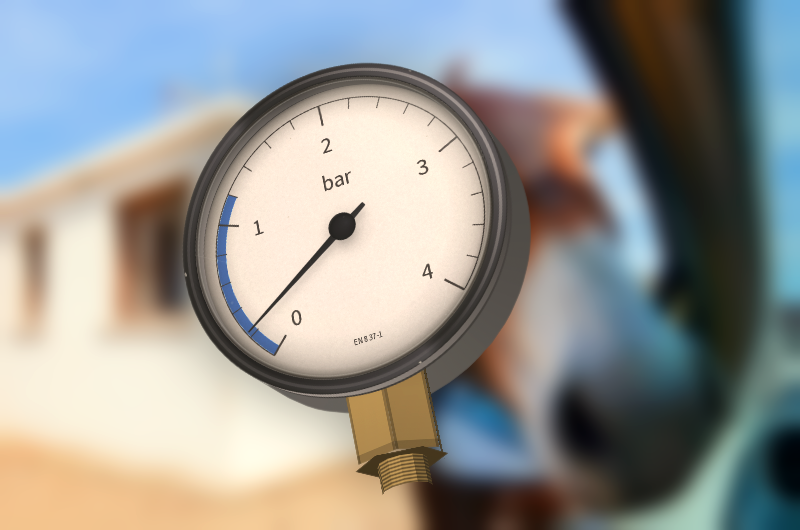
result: **0.2** bar
